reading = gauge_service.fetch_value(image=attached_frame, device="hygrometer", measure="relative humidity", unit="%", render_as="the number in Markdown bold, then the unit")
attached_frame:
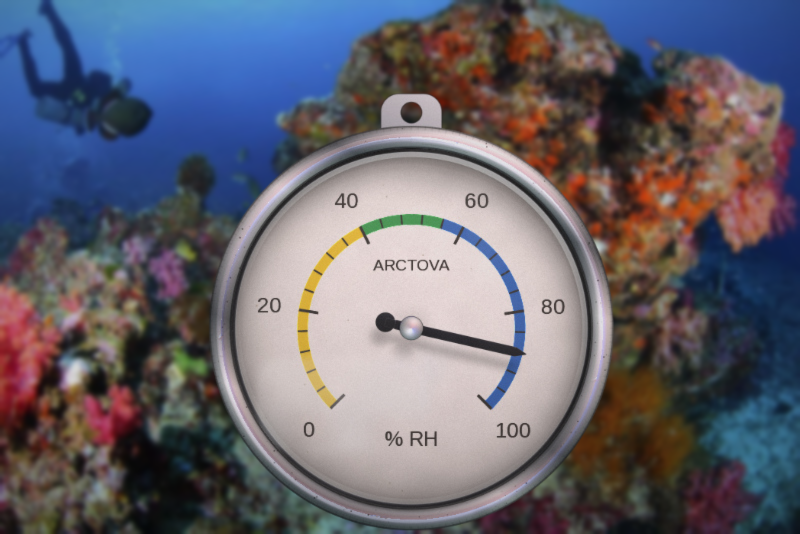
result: **88** %
